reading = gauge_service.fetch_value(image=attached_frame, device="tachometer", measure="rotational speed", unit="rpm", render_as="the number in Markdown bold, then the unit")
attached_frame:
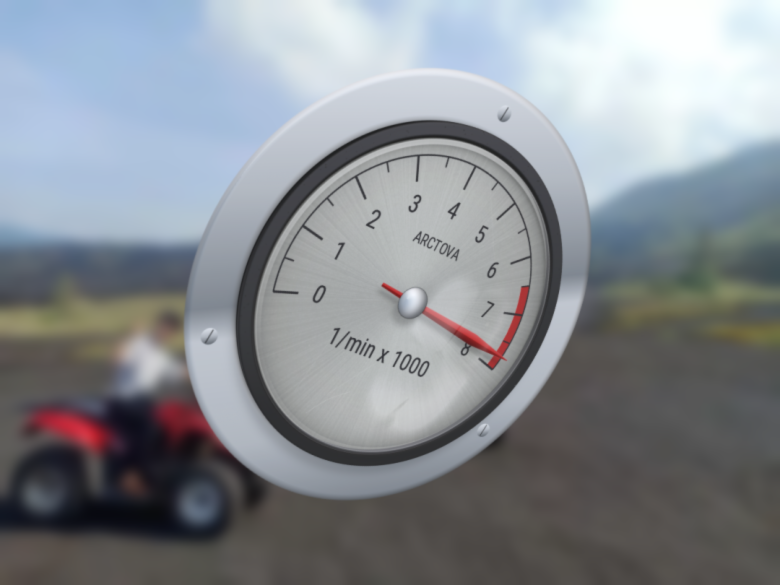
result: **7750** rpm
